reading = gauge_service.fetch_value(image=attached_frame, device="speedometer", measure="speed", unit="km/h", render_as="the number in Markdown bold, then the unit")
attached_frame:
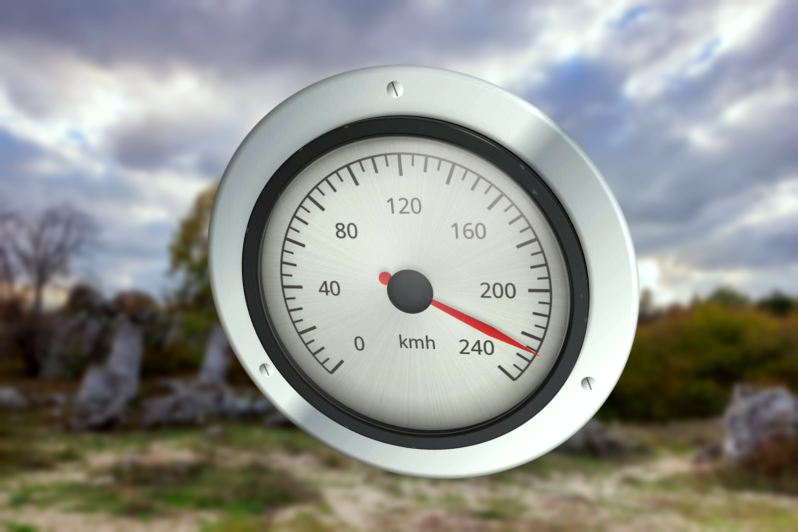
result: **225** km/h
